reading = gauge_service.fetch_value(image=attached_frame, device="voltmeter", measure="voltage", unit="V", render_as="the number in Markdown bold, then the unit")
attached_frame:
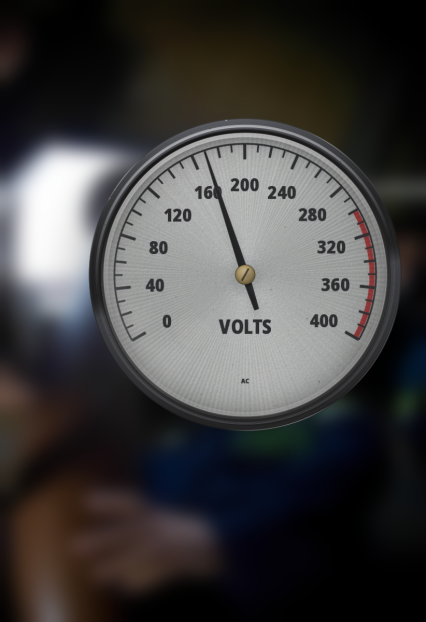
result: **170** V
